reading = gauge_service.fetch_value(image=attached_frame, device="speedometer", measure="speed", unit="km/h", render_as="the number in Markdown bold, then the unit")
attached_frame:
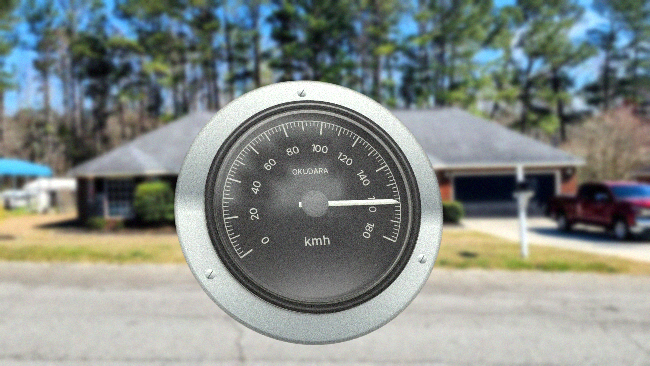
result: **160** km/h
